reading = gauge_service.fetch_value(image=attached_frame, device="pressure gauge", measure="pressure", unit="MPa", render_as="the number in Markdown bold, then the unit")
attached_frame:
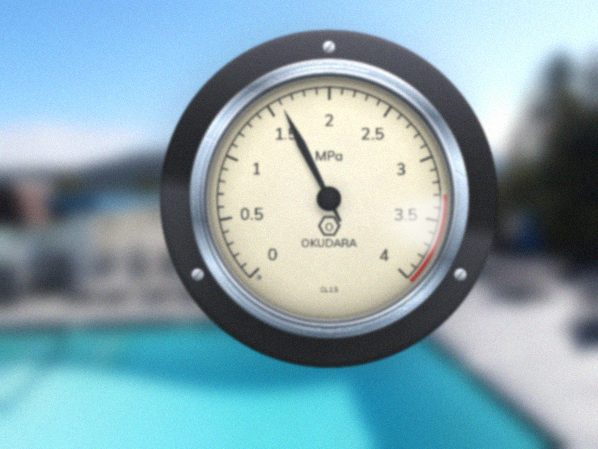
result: **1.6** MPa
